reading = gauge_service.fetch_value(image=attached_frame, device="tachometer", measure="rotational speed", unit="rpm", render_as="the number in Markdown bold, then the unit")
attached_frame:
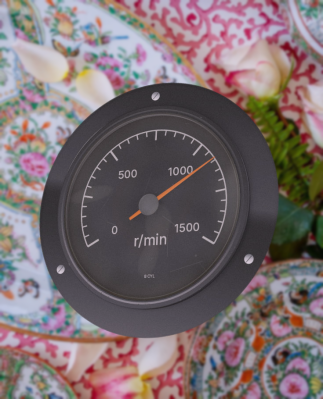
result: **1100** rpm
